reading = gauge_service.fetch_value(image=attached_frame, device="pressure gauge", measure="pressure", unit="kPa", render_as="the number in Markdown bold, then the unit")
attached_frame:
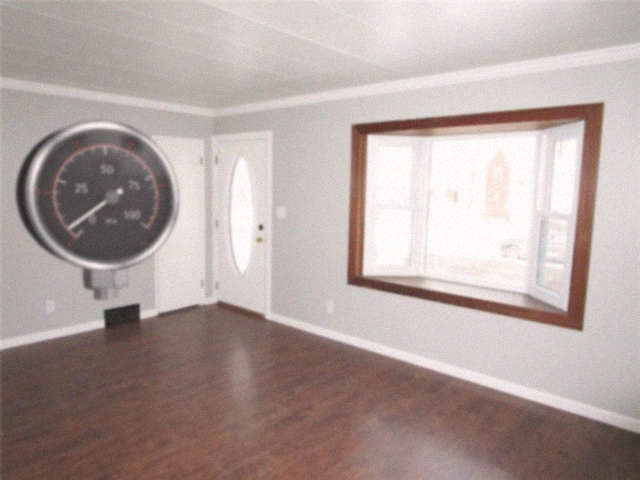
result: **5** kPa
